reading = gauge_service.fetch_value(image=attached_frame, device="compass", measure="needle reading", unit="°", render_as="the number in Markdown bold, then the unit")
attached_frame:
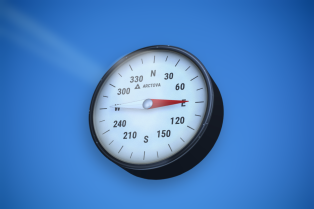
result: **90** °
